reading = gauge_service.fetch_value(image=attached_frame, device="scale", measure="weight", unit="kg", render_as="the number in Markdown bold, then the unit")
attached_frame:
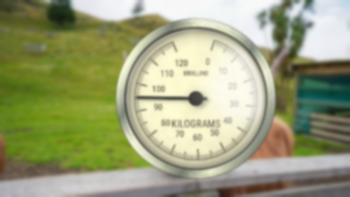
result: **95** kg
